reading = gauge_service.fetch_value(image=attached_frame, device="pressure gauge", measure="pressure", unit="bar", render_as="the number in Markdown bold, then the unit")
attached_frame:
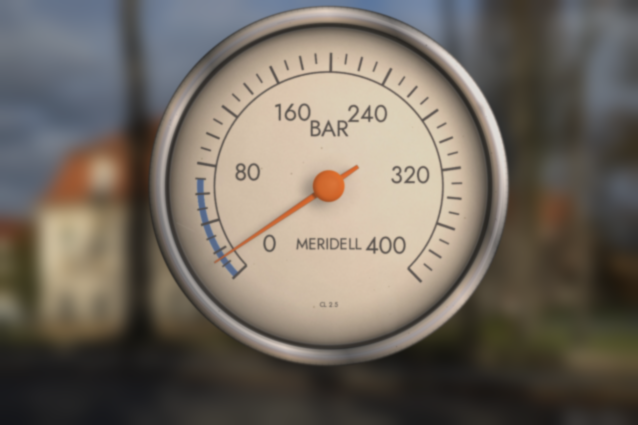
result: **15** bar
